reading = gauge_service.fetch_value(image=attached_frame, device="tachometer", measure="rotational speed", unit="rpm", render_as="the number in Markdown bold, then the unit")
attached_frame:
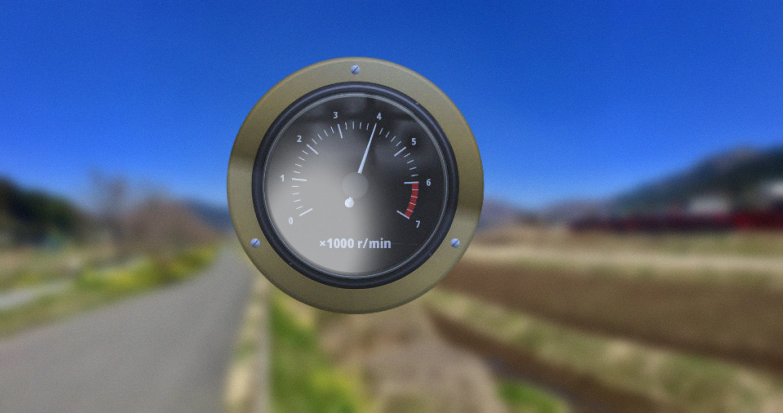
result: **4000** rpm
